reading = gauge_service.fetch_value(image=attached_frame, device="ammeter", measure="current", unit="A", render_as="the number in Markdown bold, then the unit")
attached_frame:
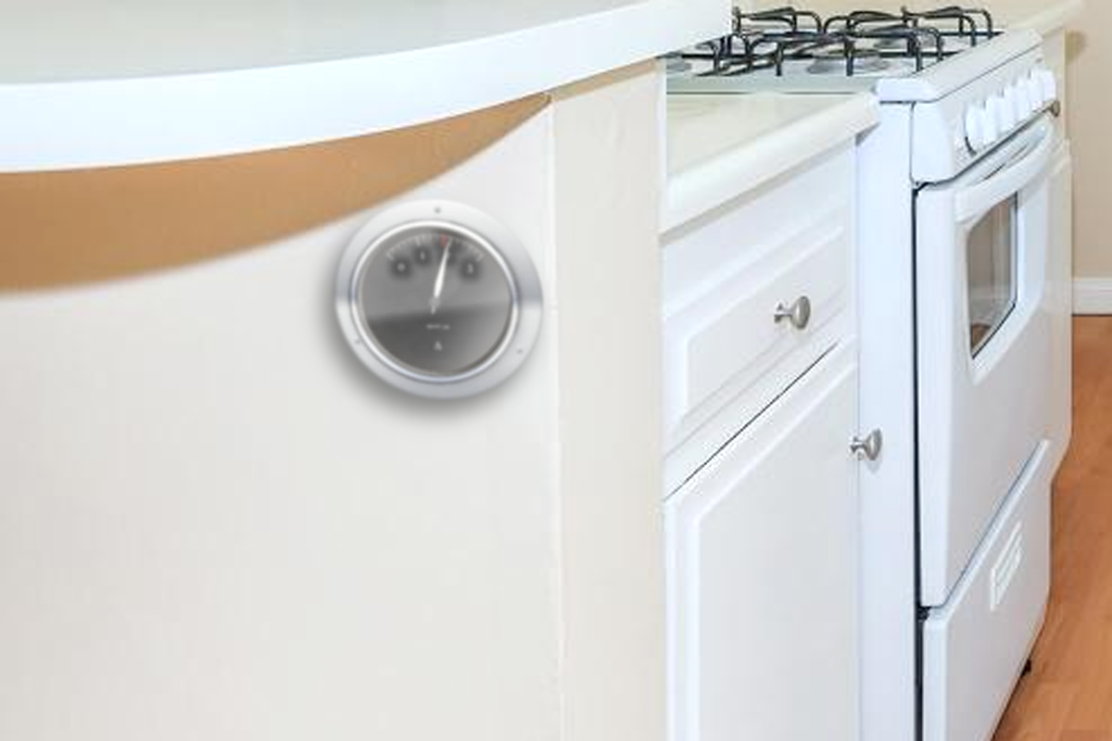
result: **2** A
